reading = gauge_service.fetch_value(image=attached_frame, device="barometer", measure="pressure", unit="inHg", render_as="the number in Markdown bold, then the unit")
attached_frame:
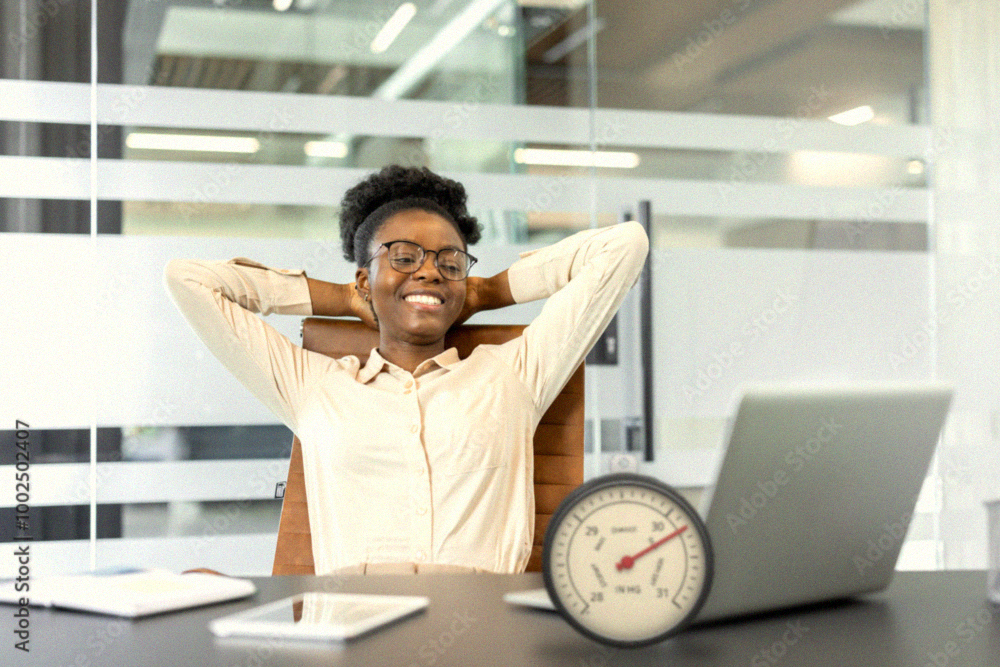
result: **30.2** inHg
